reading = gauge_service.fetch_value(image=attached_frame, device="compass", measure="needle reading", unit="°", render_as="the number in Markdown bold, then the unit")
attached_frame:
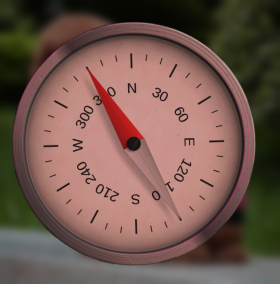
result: **330** °
